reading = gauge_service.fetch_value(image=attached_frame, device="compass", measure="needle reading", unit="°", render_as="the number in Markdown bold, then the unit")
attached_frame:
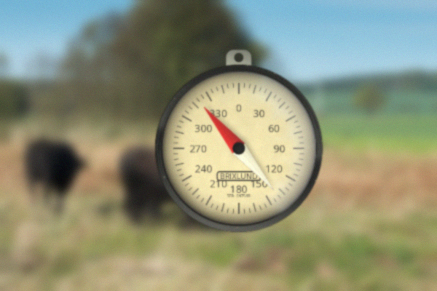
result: **320** °
